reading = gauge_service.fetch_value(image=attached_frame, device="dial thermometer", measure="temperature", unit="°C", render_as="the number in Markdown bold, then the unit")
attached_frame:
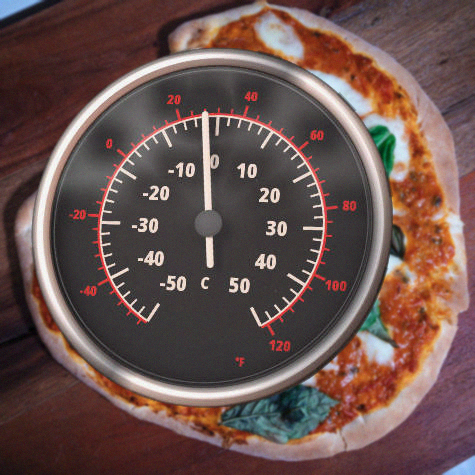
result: **-2** °C
